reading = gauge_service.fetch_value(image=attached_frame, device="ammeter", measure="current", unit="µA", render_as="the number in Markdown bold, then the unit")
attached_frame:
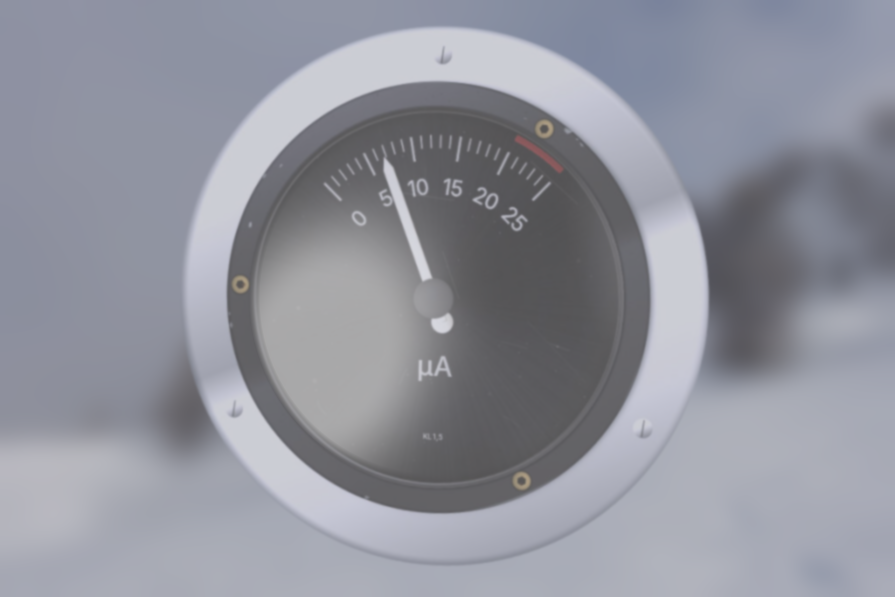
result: **7** µA
